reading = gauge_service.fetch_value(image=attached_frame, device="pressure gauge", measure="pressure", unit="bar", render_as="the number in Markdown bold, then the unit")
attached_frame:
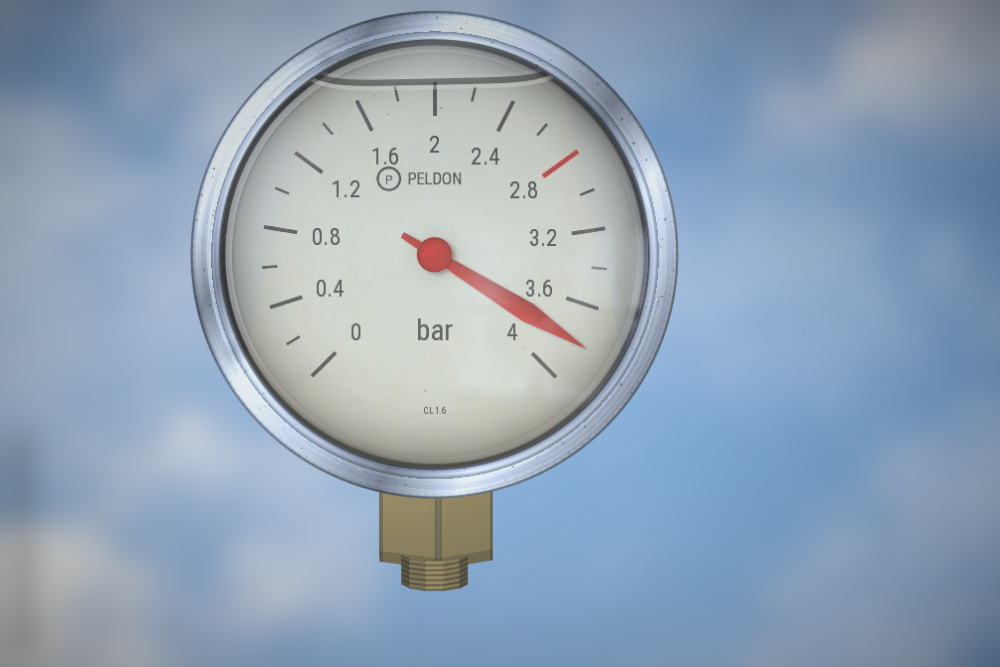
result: **3.8** bar
